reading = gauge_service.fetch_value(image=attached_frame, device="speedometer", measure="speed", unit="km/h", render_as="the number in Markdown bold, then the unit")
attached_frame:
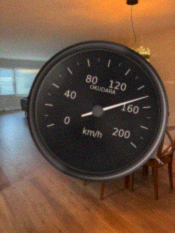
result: **150** km/h
